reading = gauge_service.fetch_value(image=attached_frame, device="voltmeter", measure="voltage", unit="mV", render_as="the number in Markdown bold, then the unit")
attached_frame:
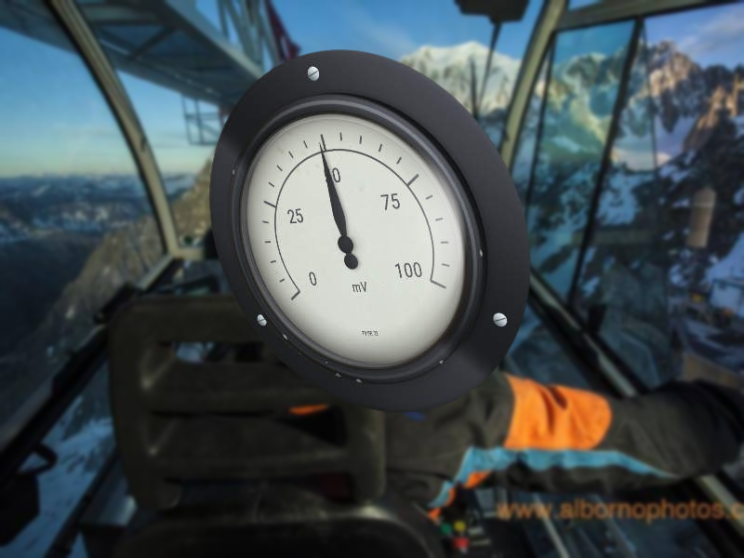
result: **50** mV
